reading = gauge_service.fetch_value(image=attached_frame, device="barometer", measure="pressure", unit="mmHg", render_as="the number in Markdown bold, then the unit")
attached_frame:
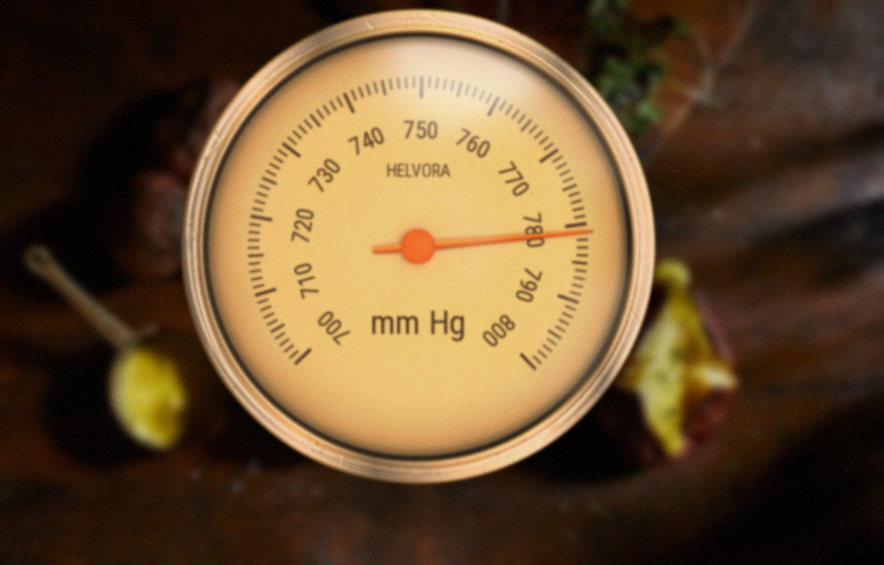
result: **781** mmHg
